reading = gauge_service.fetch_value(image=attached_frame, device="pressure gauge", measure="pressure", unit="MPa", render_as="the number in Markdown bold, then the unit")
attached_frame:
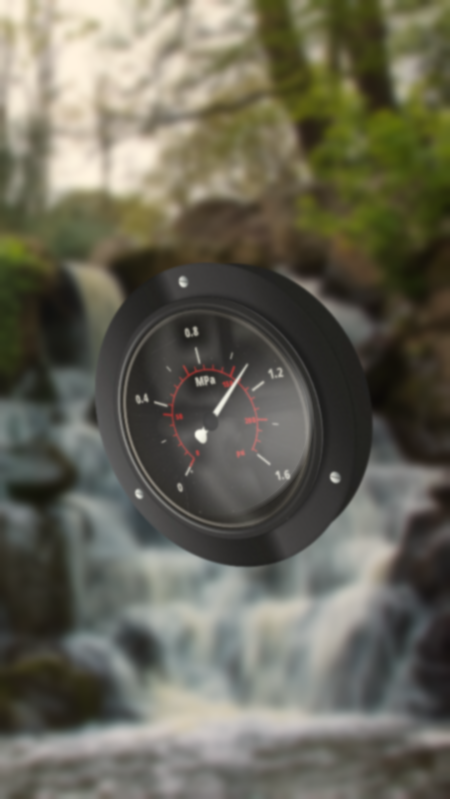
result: **1.1** MPa
